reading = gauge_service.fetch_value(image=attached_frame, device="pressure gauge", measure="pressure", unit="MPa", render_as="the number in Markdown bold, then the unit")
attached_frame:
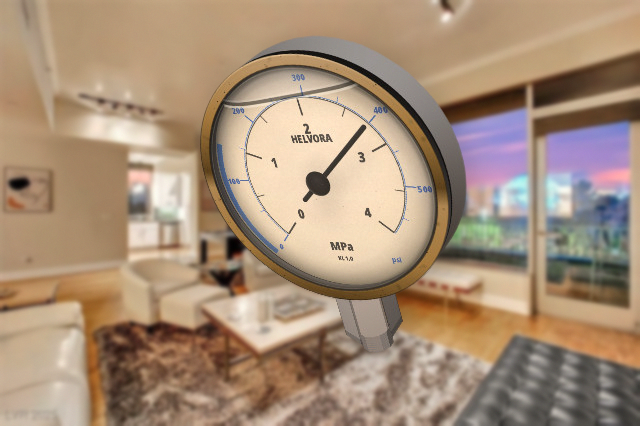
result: **2.75** MPa
